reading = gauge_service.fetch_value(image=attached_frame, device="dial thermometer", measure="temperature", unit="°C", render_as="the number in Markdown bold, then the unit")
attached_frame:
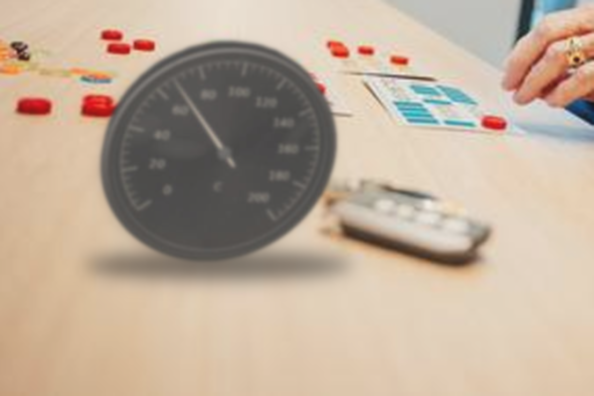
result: **68** °C
